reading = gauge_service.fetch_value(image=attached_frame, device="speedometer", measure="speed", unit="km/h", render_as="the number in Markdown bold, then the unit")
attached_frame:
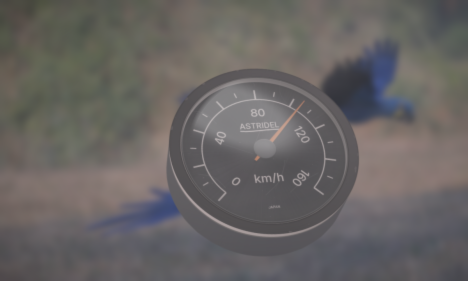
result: **105** km/h
